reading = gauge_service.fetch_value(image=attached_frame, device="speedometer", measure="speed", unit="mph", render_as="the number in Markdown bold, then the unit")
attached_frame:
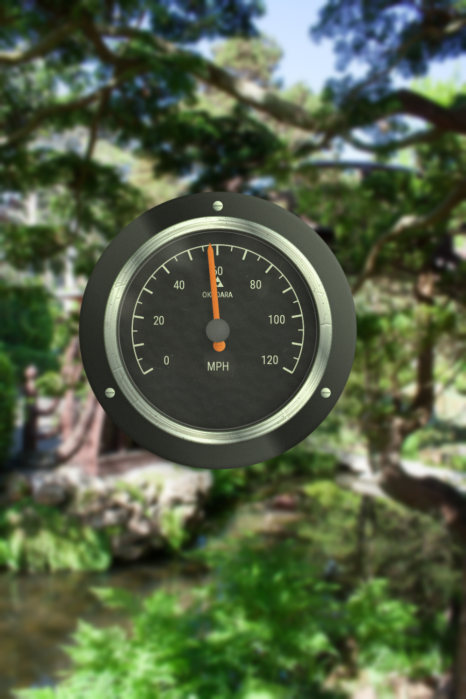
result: **57.5** mph
